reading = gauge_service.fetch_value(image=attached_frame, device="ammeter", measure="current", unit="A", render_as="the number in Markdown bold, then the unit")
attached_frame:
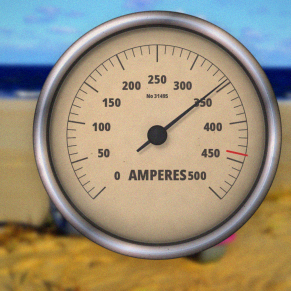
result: **345** A
